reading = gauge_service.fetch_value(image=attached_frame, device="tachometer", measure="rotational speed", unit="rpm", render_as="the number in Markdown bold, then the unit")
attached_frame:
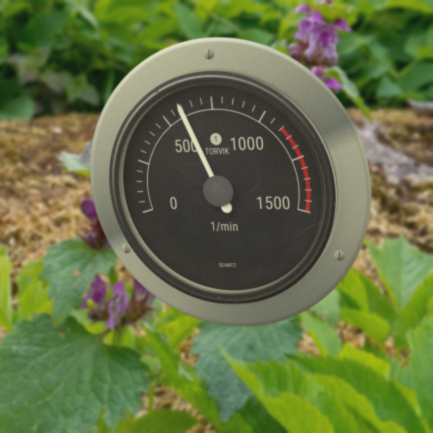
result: **600** rpm
